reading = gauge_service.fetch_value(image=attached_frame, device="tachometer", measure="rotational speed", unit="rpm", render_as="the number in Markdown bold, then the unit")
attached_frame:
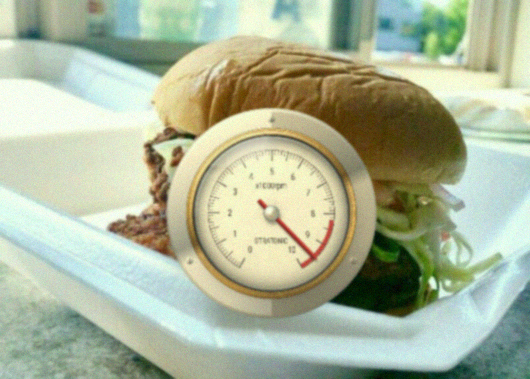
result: **9500** rpm
